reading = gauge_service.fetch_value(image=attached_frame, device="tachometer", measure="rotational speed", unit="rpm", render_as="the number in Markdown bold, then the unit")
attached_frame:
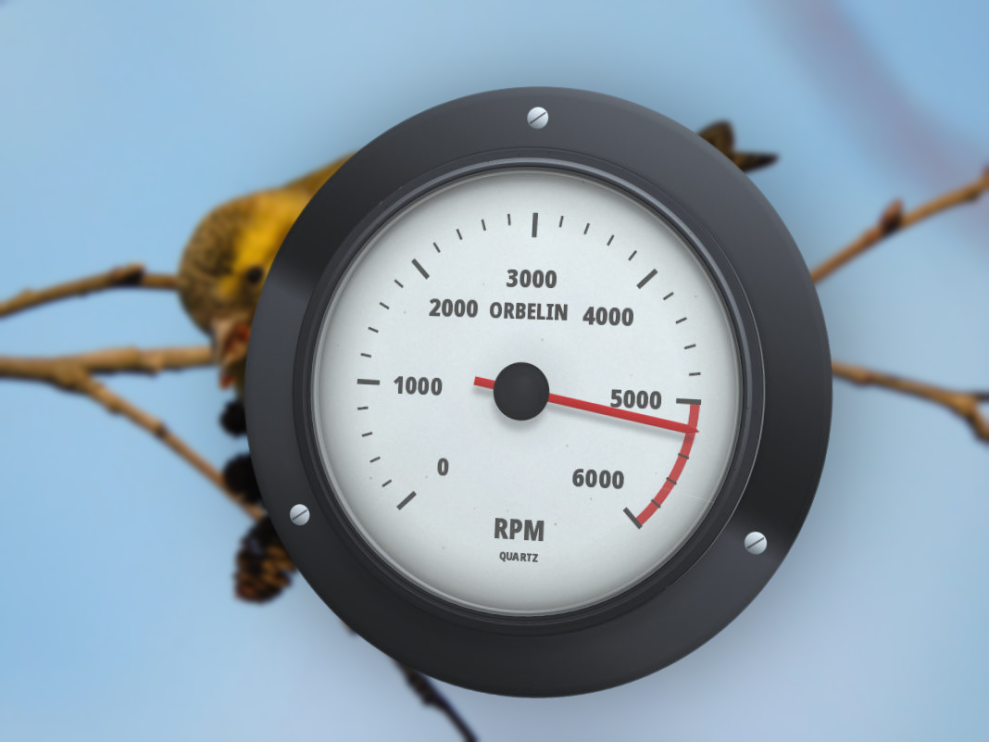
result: **5200** rpm
